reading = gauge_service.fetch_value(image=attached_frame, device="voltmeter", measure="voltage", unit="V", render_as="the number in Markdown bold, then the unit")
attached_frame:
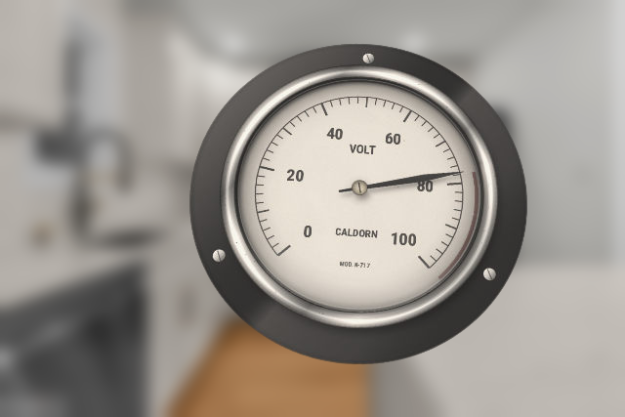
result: **78** V
